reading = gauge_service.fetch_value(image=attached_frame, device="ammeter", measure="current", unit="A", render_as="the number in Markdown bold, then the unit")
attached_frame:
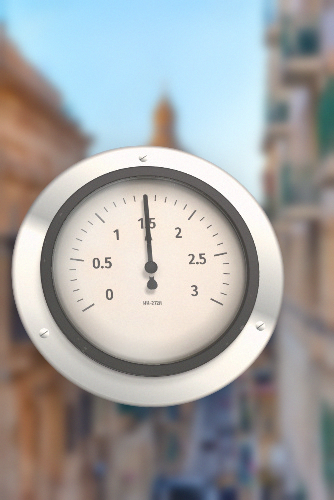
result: **1.5** A
